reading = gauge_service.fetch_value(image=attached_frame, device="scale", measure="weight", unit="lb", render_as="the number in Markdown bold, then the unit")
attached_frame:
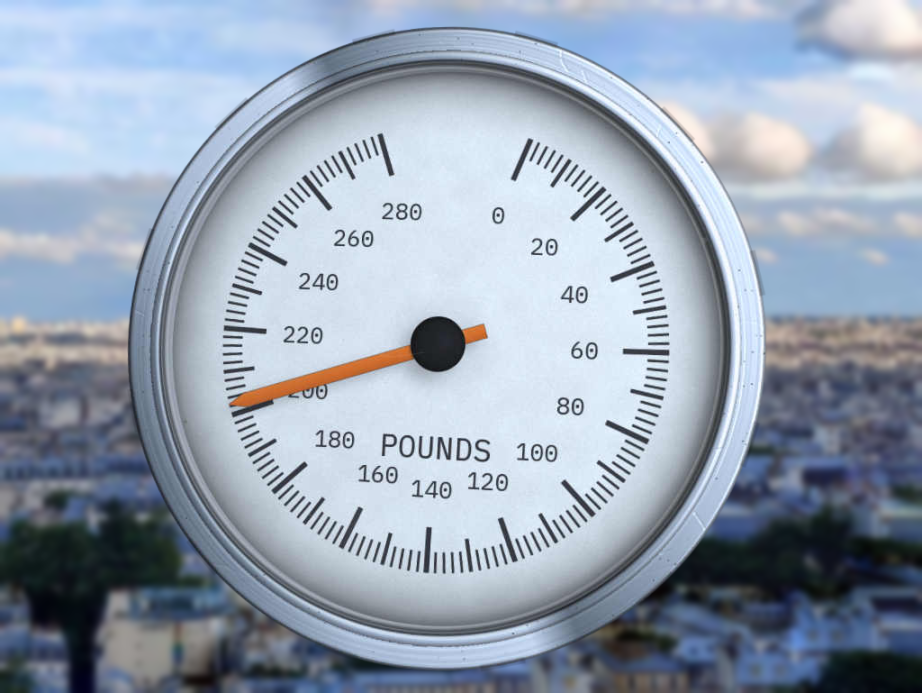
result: **202** lb
